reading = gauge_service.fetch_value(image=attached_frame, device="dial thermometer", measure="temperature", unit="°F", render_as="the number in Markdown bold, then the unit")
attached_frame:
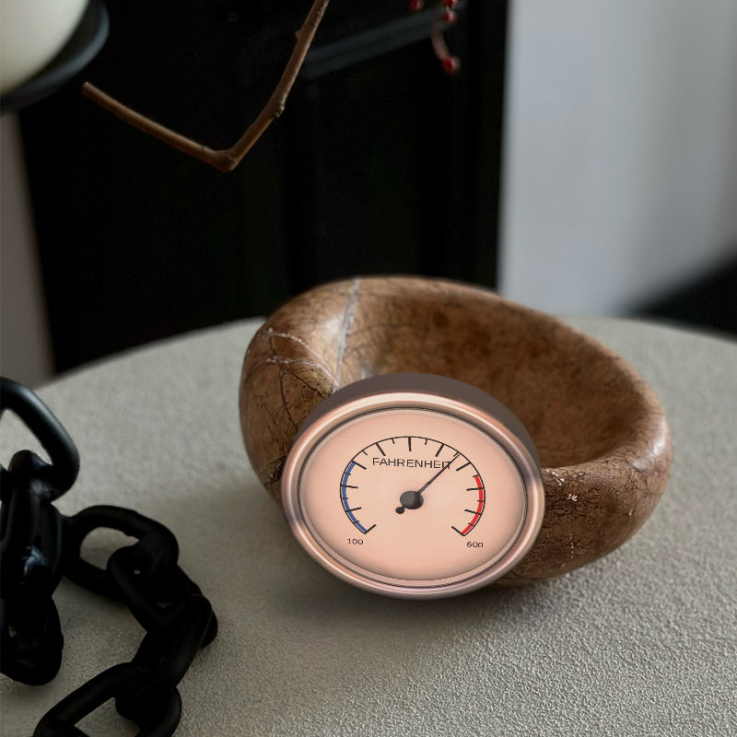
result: **425** °F
